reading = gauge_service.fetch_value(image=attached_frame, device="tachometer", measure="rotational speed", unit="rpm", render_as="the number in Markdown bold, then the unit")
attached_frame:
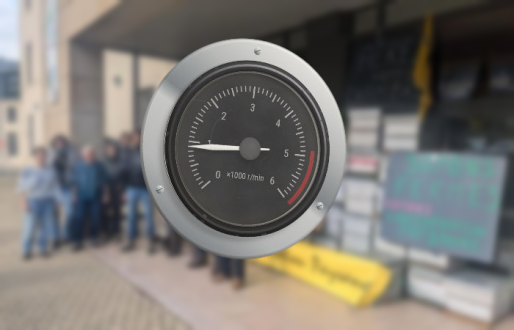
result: **900** rpm
